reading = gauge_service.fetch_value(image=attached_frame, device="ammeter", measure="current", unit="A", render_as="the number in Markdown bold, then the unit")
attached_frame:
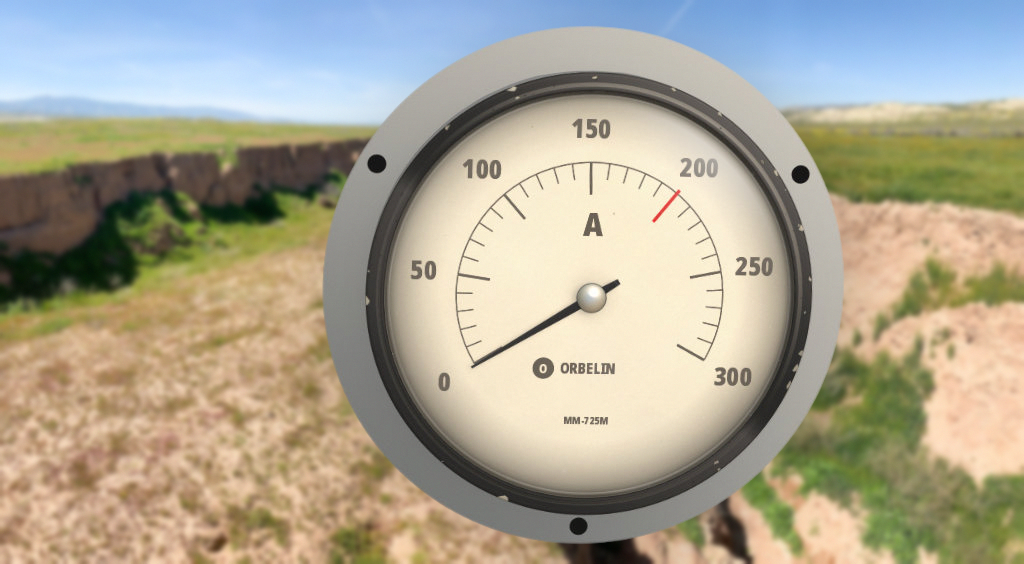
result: **0** A
